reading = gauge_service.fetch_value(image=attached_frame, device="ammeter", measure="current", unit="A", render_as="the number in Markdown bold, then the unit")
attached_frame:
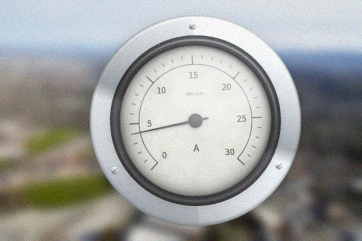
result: **4** A
